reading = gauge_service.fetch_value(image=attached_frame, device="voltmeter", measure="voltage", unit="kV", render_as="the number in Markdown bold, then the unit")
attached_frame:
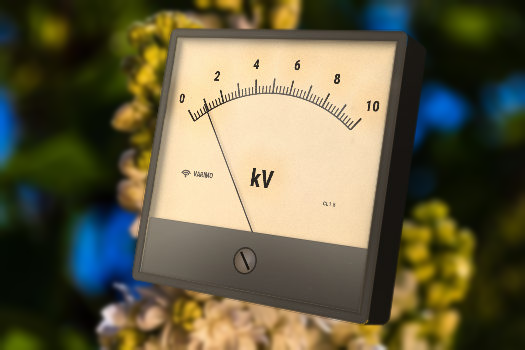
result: **1** kV
